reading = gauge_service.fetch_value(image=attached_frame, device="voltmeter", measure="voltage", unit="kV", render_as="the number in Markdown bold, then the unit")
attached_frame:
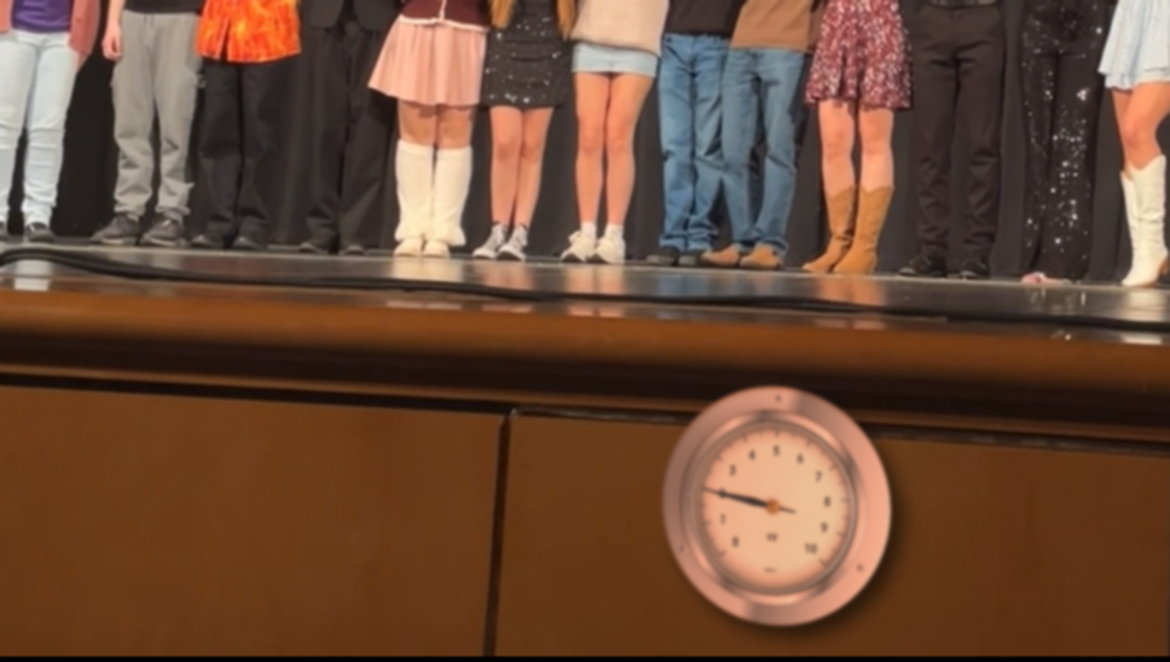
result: **2** kV
